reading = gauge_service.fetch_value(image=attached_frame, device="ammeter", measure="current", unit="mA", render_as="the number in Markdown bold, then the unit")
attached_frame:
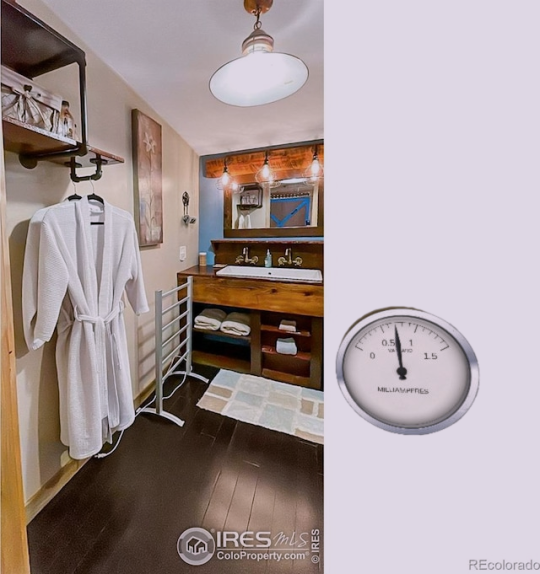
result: **0.7** mA
